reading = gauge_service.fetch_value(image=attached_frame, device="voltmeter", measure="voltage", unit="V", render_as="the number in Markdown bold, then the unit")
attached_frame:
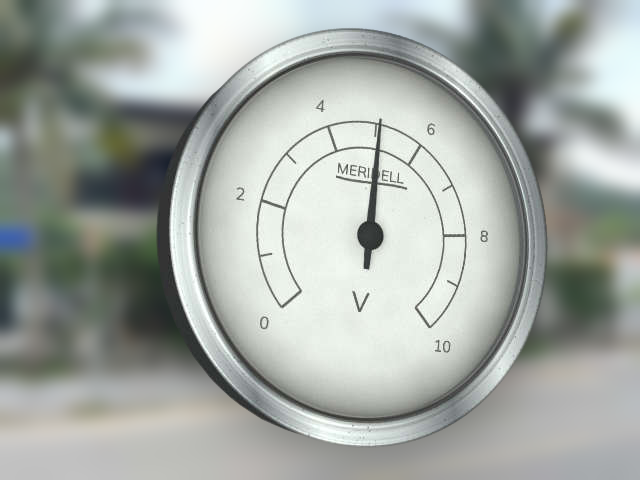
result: **5** V
